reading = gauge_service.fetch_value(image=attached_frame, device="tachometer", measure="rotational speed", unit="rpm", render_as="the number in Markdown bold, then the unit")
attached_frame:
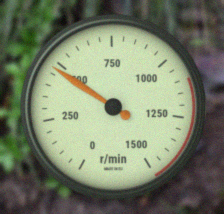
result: **475** rpm
